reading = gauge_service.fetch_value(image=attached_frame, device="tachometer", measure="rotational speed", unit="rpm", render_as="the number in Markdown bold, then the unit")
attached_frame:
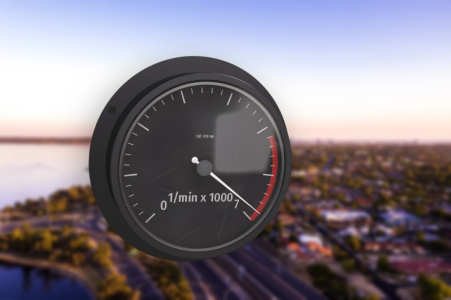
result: **6800** rpm
